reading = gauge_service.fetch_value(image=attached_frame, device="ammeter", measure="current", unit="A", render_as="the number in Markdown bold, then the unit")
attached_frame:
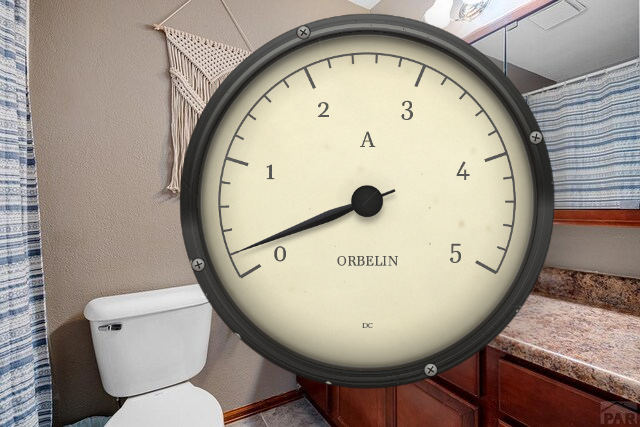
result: **0.2** A
